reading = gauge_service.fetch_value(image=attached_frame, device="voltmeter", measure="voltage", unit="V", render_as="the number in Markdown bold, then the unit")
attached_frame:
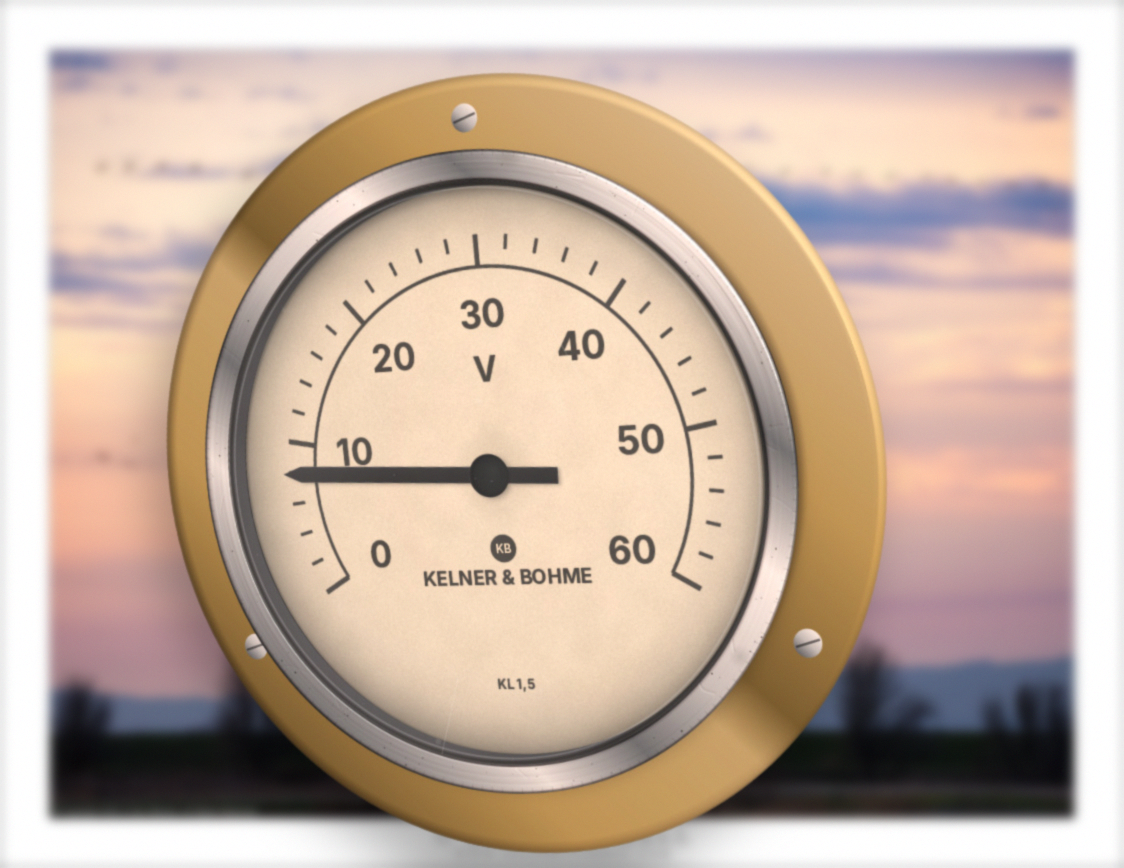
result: **8** V
